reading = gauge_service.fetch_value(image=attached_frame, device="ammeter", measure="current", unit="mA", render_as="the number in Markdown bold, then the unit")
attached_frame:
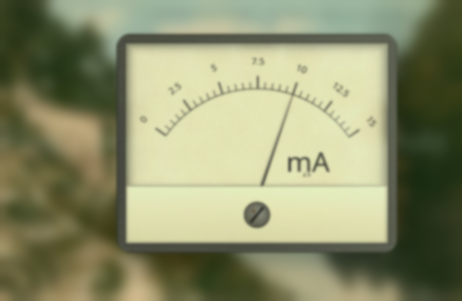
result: **10** mA
